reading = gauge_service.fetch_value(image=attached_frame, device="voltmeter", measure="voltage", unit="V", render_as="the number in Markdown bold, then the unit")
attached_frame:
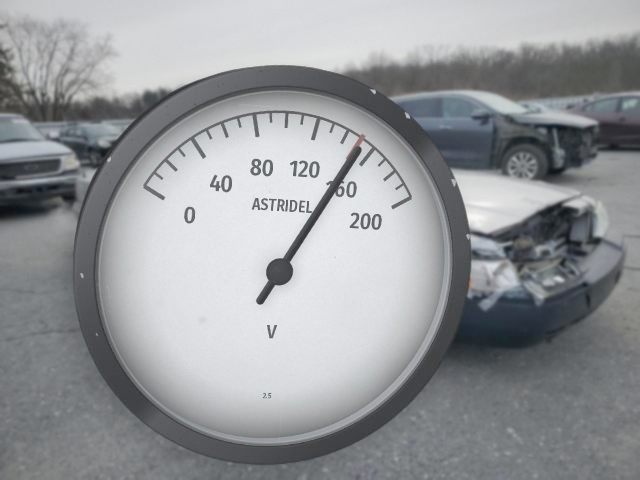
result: **150** V
